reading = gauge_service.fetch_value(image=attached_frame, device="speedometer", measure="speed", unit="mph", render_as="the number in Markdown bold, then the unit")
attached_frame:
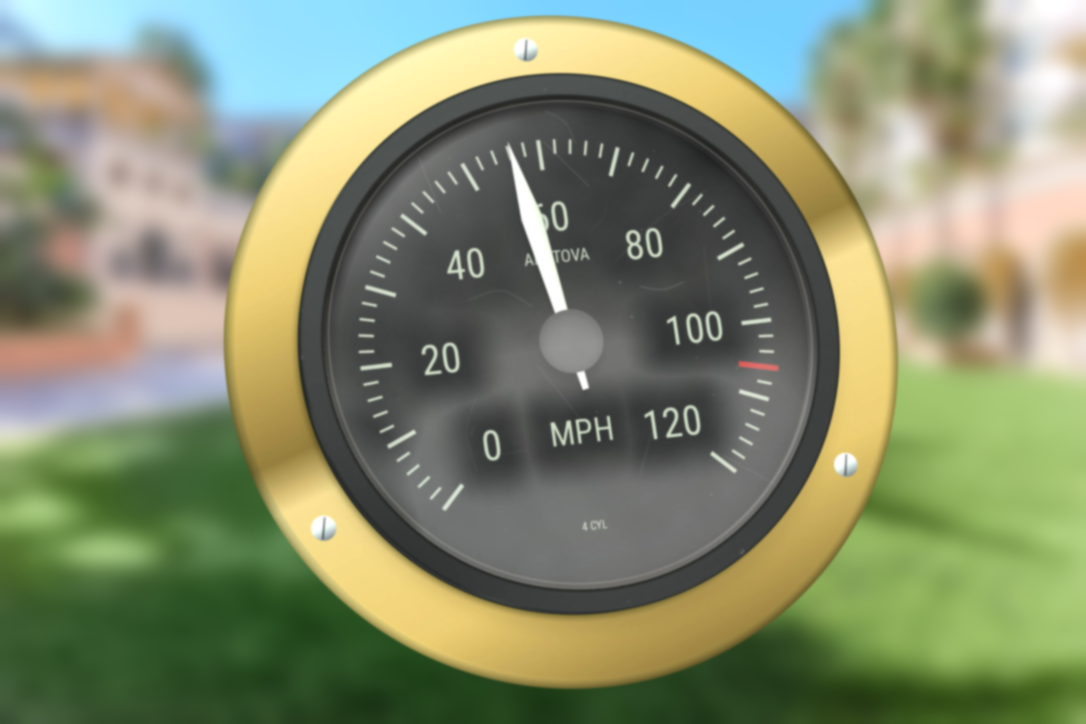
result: **56** mph
